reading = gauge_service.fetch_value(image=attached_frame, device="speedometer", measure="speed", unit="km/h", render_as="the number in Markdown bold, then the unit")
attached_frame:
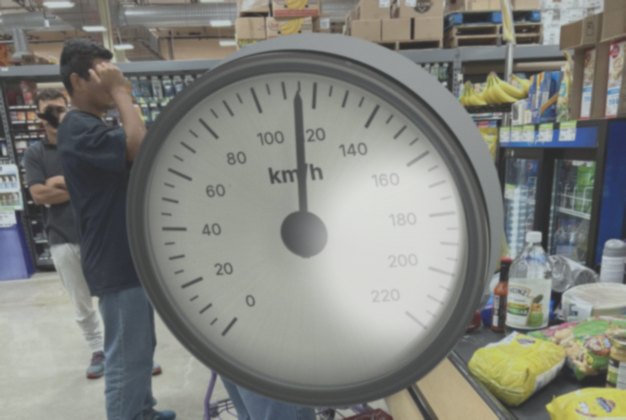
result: **115** km/h
